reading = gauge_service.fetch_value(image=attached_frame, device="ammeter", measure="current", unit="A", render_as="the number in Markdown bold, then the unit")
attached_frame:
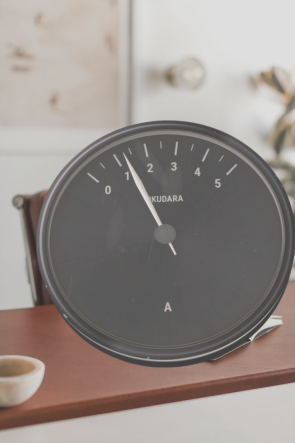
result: **1.25** A
